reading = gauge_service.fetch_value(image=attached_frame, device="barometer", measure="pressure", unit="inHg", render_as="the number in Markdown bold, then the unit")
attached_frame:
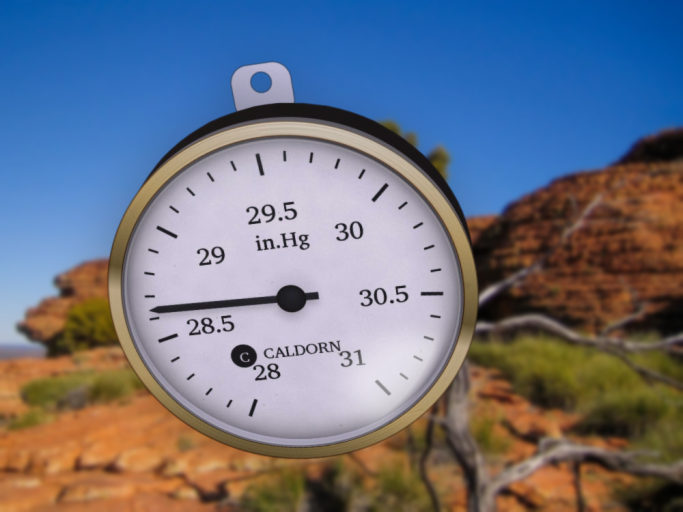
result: **28.65** inHg
